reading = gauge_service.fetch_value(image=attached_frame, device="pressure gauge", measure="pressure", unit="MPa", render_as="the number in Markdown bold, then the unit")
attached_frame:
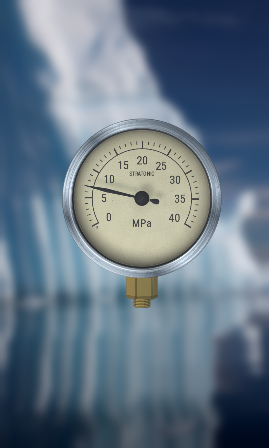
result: **7** MPa
